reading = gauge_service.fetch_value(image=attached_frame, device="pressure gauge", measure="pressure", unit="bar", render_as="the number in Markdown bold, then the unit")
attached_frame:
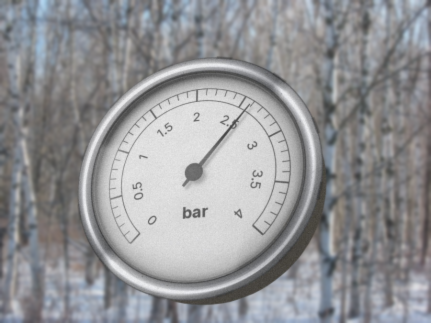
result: **2.6** bar
